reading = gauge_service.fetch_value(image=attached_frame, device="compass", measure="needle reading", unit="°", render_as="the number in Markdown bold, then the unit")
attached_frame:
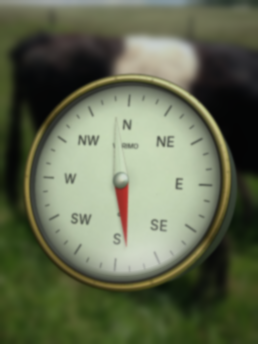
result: **170** °
